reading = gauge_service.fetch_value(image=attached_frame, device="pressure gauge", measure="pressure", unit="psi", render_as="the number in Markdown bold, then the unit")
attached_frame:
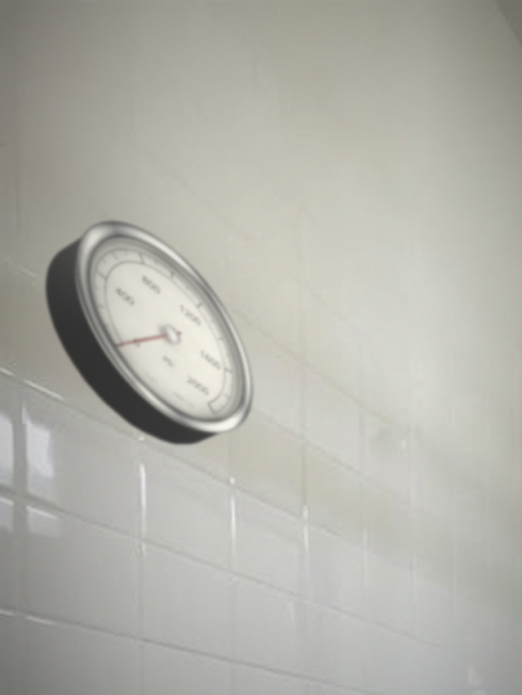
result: **0** psi
